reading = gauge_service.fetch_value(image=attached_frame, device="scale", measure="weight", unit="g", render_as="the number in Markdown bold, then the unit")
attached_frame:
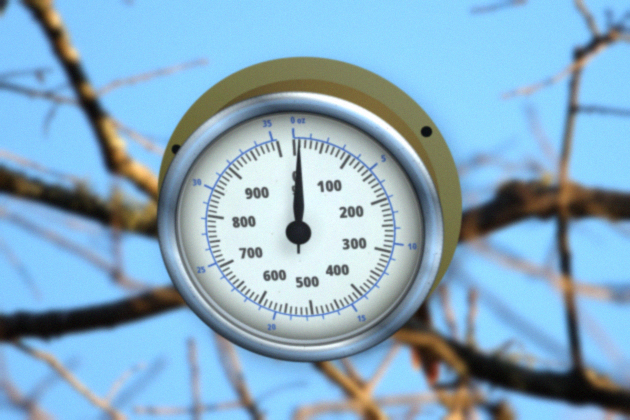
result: **10** g
